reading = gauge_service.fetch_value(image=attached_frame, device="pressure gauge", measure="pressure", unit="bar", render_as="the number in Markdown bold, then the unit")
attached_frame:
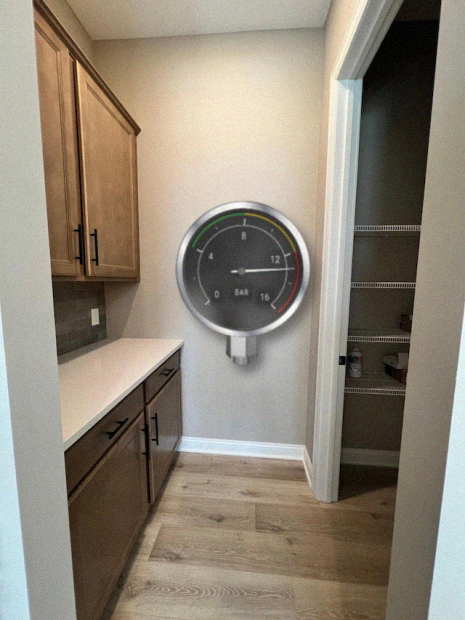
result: **13** bar
